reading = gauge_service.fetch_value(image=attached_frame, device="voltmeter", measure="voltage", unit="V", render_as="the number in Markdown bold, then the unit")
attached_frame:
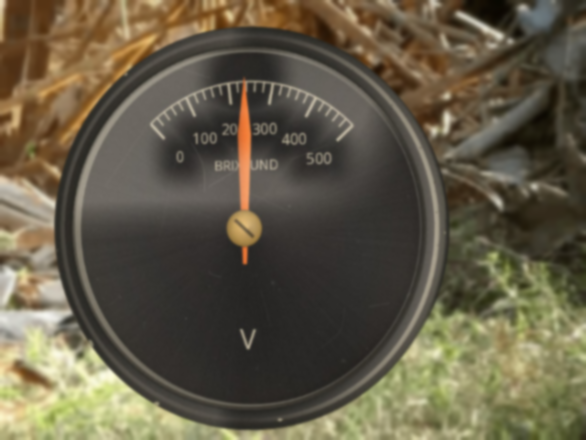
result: **240** V
